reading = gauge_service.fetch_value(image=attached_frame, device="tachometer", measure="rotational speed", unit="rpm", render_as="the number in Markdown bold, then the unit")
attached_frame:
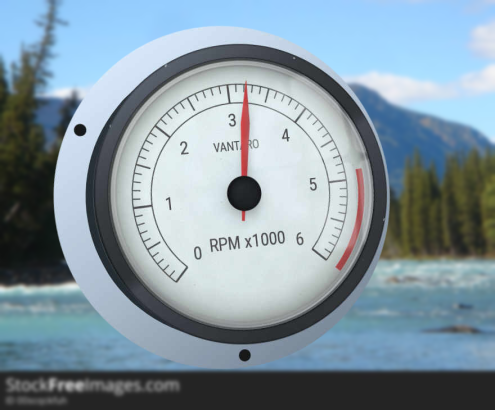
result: **3200** rpm
